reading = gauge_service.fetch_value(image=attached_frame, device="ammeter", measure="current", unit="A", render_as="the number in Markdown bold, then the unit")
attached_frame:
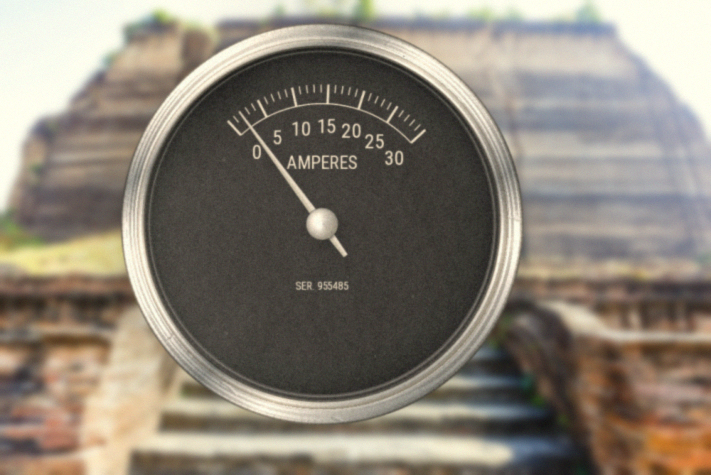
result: **2** A
